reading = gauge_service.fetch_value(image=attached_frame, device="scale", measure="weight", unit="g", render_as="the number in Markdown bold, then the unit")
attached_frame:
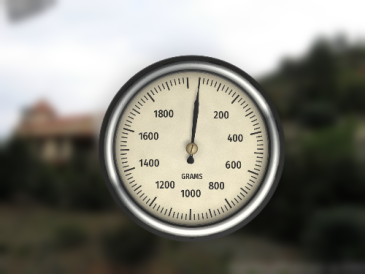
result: **0** g
